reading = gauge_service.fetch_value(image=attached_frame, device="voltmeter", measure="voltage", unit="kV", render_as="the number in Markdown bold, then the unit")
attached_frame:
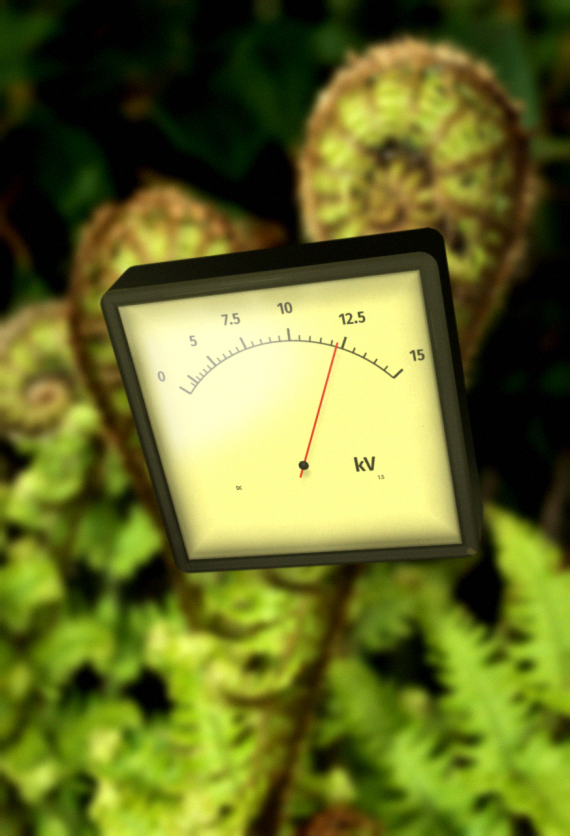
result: **12.25** kV
